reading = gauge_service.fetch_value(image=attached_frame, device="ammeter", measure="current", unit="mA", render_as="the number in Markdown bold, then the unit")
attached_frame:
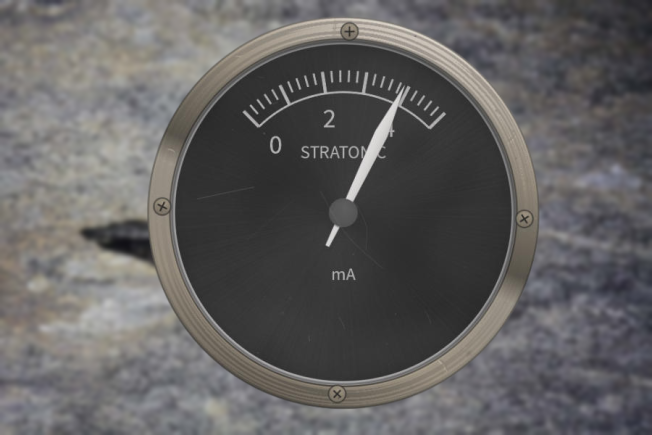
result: **3.9** mA
